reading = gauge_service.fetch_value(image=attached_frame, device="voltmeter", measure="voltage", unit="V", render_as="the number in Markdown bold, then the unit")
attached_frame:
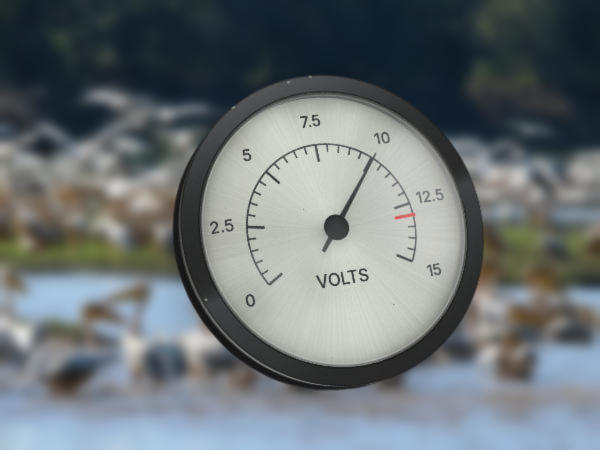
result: **10** V
